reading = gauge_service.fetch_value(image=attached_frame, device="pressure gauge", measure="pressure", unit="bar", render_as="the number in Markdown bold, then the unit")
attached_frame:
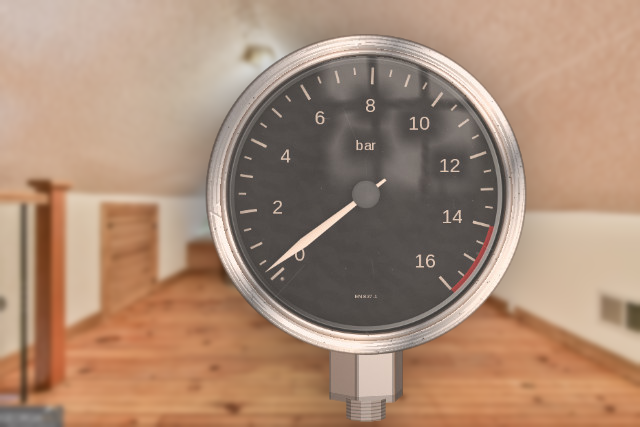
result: **0.25** bar
